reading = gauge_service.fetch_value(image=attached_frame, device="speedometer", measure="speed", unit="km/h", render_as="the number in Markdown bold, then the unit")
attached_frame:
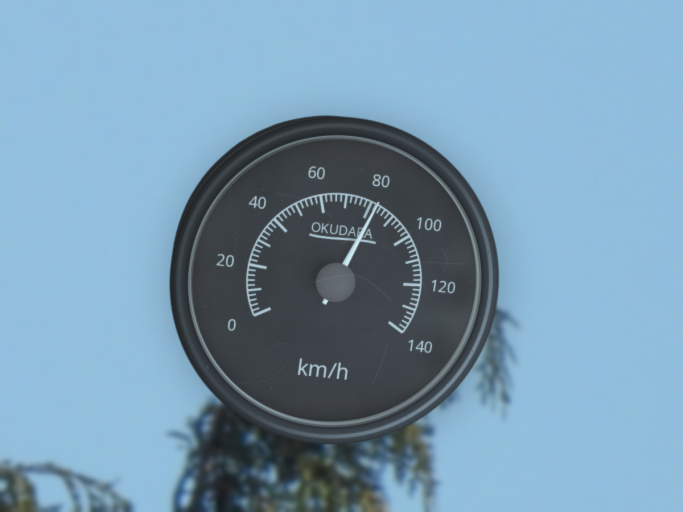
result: **82** km/h
